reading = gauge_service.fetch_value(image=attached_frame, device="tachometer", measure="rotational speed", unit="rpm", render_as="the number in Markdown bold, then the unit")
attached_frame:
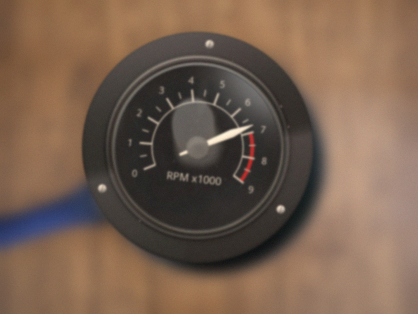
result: **6750** rpm
